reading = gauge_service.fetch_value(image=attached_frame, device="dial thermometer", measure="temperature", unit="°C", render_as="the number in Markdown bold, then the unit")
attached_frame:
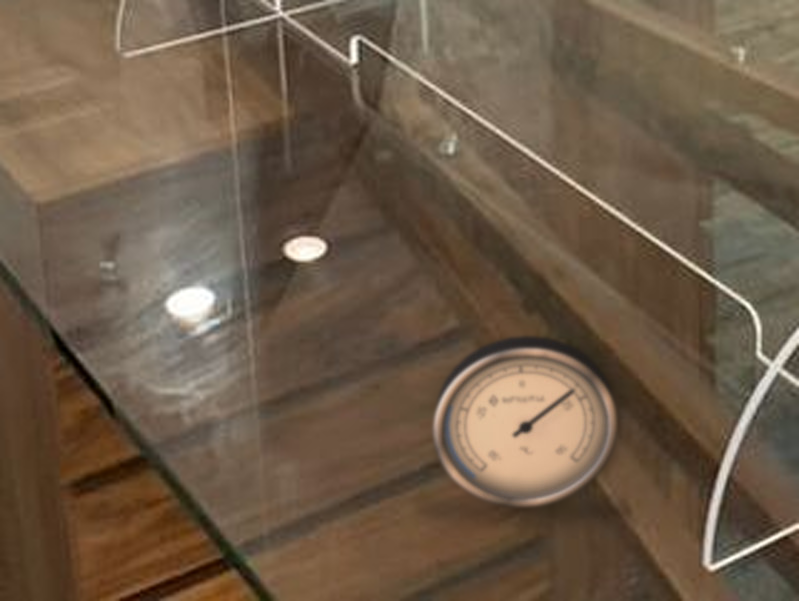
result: **20** °C
